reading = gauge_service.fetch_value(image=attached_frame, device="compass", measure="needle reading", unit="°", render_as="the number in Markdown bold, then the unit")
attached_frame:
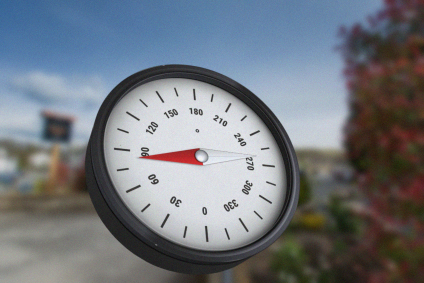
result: **82.5** °
